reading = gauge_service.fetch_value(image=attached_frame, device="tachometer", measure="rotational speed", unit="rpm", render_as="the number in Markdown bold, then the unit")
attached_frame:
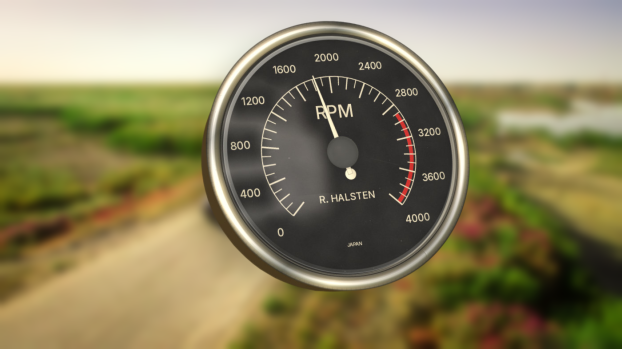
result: **1800** rpm
